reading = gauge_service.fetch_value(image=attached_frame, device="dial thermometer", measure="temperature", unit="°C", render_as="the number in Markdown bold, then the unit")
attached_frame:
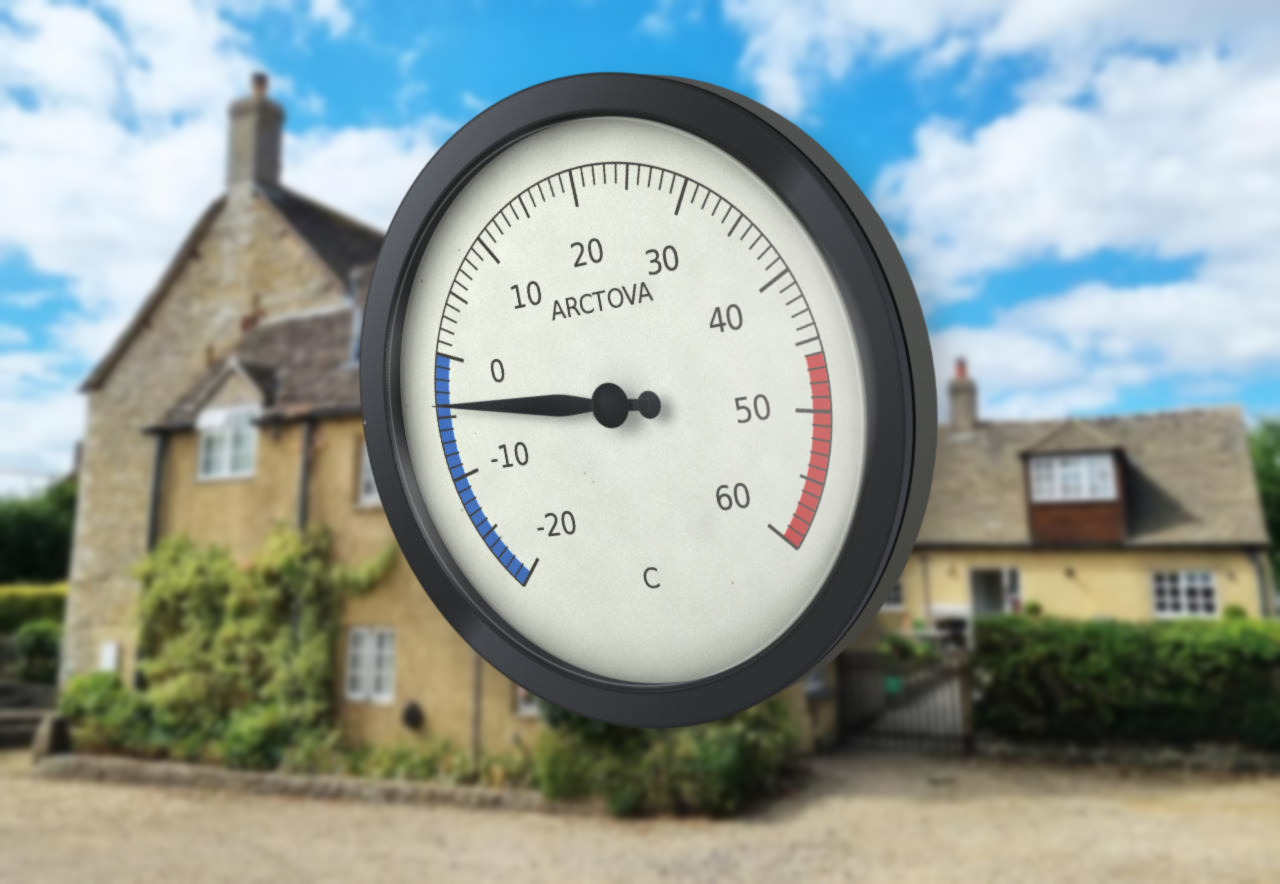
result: **-4** °C
